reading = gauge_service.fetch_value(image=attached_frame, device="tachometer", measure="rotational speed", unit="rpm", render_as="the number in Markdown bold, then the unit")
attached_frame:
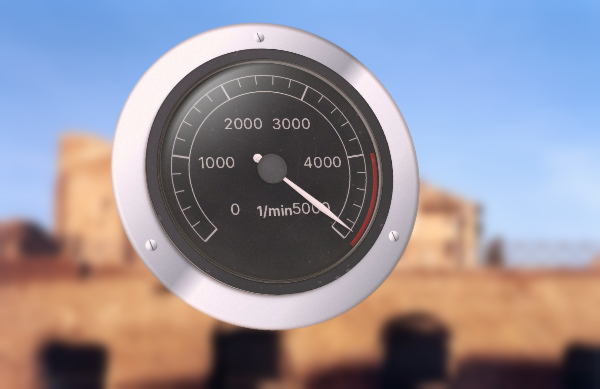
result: **4900** rpm
